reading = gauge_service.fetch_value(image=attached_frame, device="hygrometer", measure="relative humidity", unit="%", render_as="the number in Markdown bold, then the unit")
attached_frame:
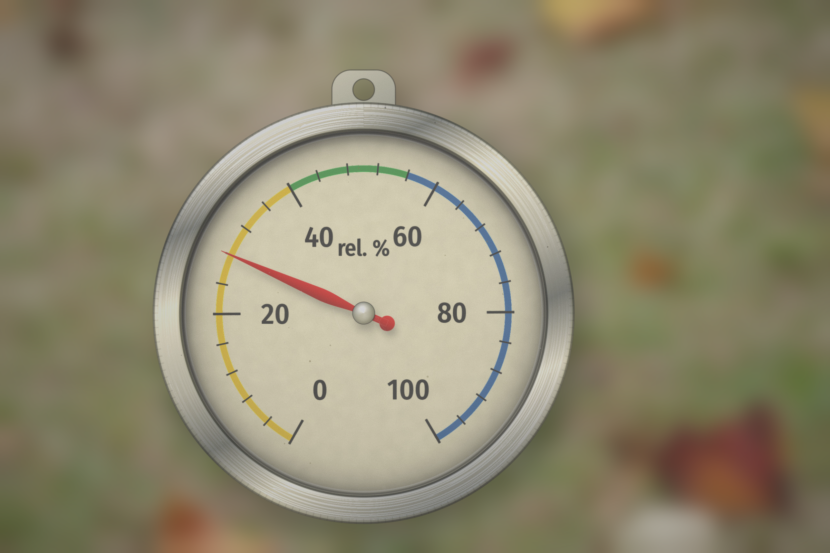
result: **28** %
